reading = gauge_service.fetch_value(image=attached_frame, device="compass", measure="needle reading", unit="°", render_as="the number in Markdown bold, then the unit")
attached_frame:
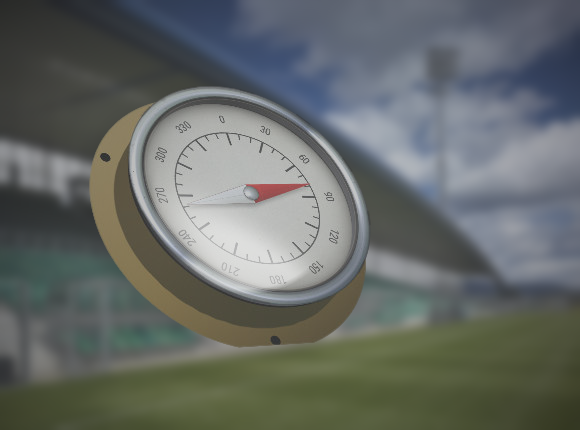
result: **80** °
